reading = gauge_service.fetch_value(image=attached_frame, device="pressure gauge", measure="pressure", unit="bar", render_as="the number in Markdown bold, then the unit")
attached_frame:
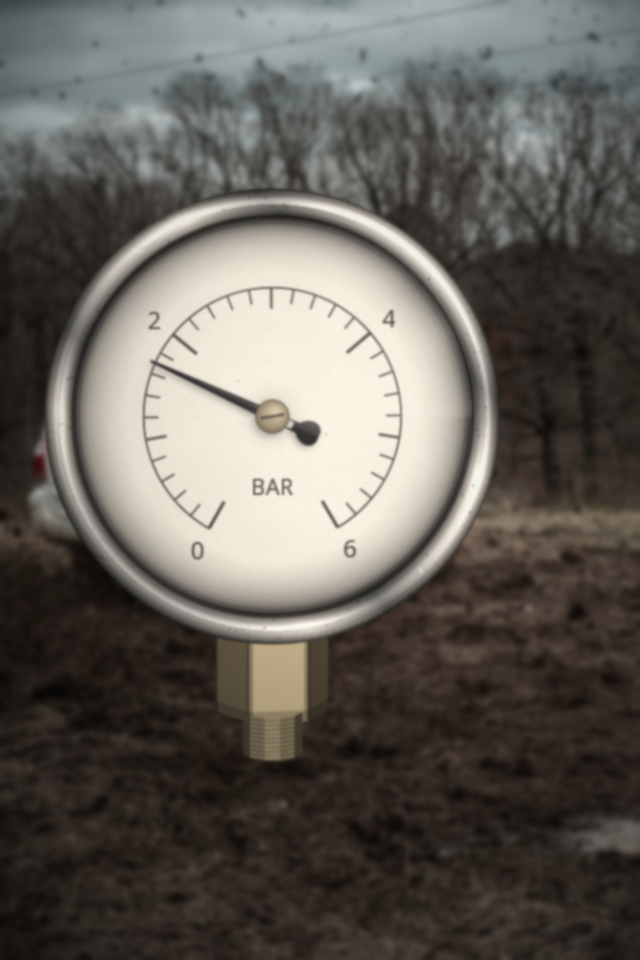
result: **1.7** bar
